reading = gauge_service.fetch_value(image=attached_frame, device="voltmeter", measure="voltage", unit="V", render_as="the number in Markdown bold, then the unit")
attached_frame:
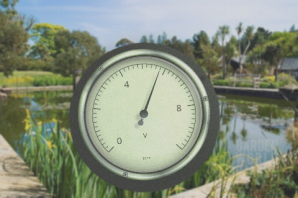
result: **5.8** V
